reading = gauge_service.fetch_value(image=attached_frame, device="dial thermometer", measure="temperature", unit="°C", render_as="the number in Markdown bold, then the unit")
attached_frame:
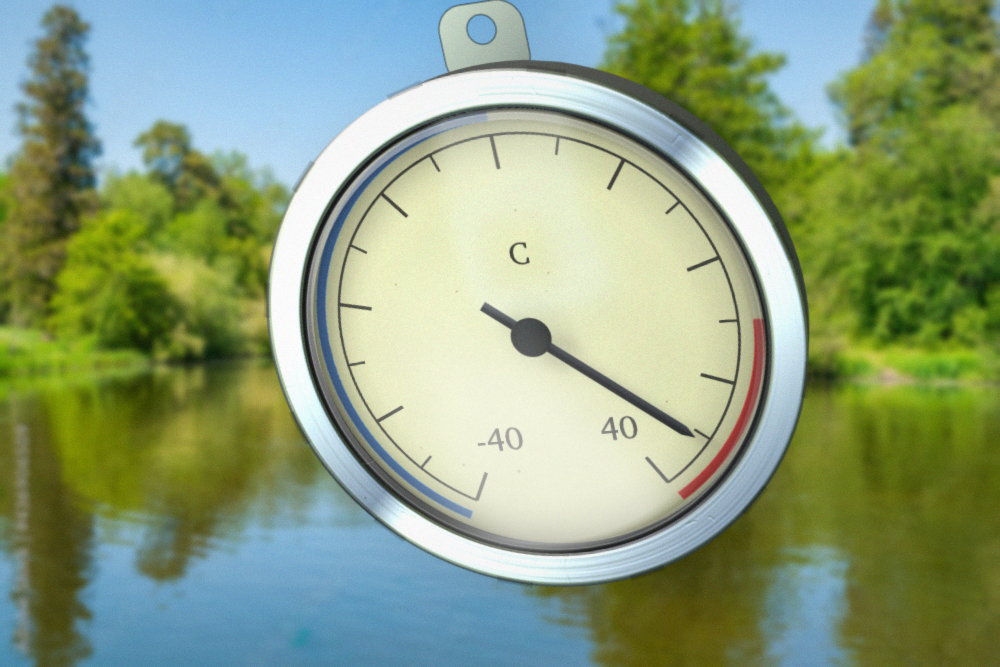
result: **35** °C
